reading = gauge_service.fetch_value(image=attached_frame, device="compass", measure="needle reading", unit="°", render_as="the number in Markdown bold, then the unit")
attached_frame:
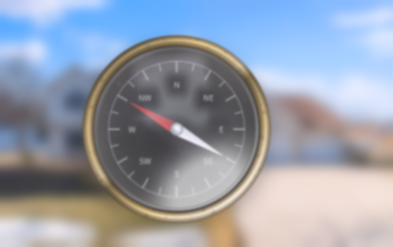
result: **300** °
